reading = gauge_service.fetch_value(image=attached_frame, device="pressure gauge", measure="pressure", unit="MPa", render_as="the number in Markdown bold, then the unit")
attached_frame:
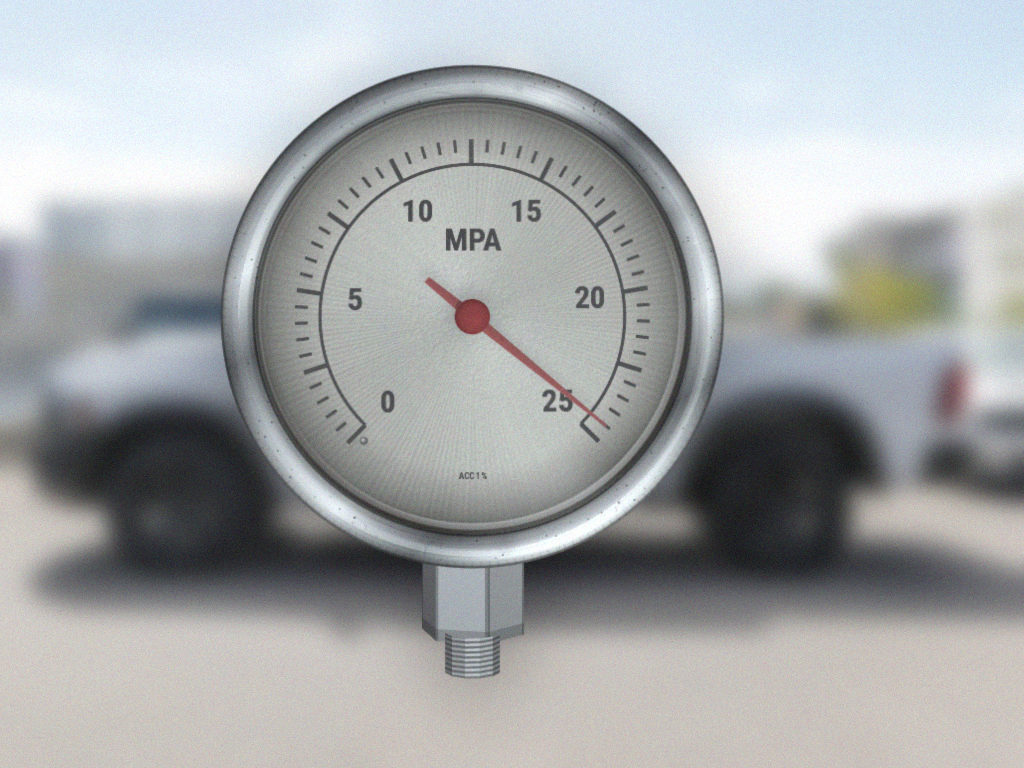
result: **24.5** MPa
